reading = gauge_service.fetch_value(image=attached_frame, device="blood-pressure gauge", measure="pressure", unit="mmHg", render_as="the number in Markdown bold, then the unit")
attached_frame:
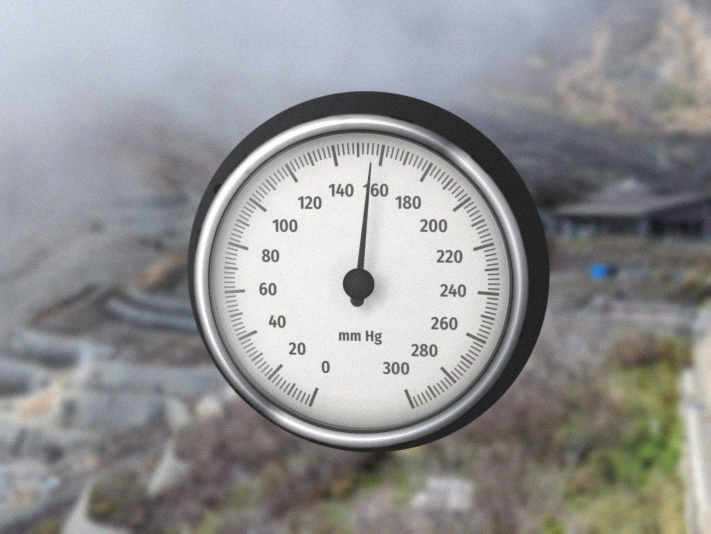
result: **156** mmHg
